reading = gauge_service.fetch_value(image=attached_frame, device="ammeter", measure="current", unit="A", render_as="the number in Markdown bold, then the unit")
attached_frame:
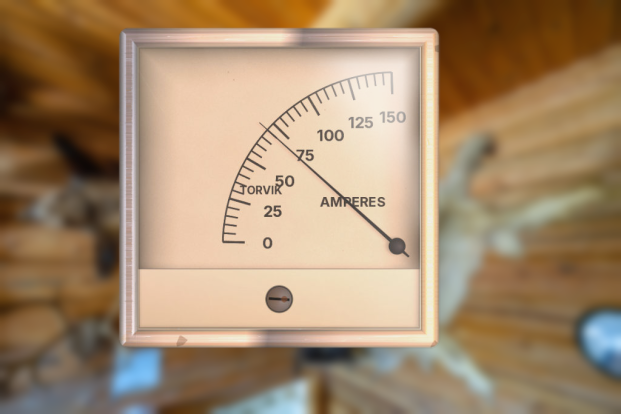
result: **70** A
